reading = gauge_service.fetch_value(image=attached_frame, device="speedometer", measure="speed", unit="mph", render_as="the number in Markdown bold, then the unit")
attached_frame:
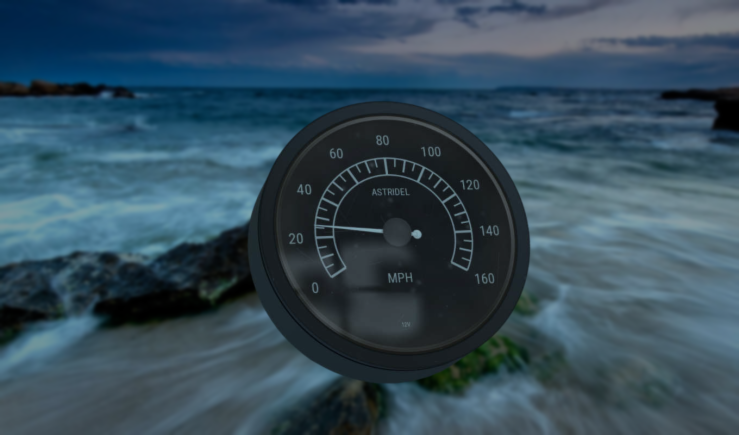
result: **25** mph
